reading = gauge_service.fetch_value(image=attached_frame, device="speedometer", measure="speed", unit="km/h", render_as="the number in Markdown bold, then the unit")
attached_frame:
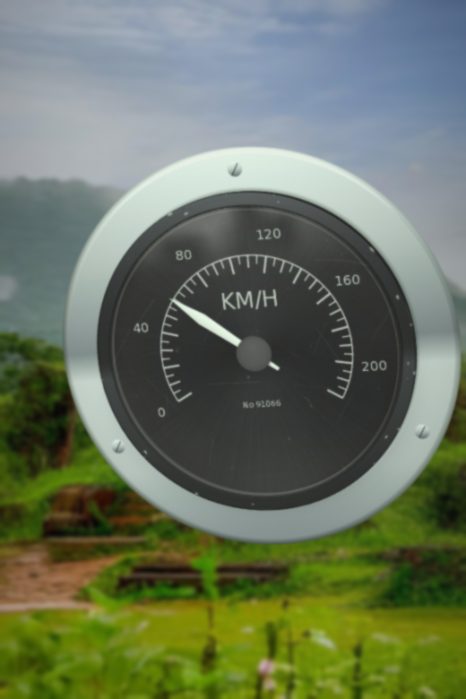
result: **60** km/h
